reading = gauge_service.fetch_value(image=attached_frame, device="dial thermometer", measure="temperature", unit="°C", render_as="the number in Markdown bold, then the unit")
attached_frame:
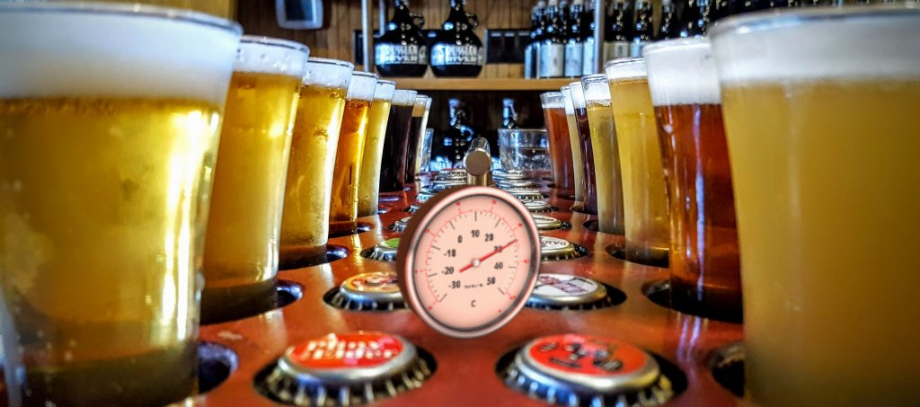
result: **30** °C
